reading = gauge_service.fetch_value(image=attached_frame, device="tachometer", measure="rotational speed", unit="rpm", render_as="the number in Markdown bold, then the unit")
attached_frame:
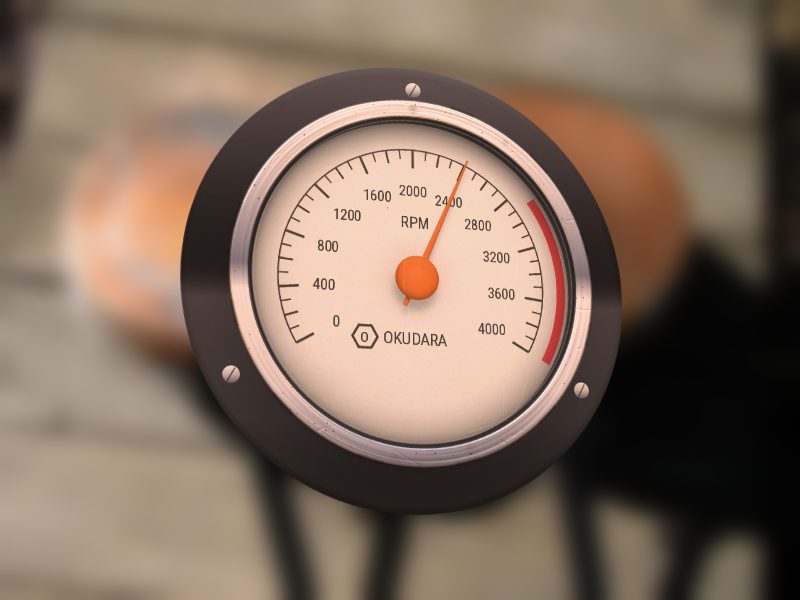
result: **2400** rpm
